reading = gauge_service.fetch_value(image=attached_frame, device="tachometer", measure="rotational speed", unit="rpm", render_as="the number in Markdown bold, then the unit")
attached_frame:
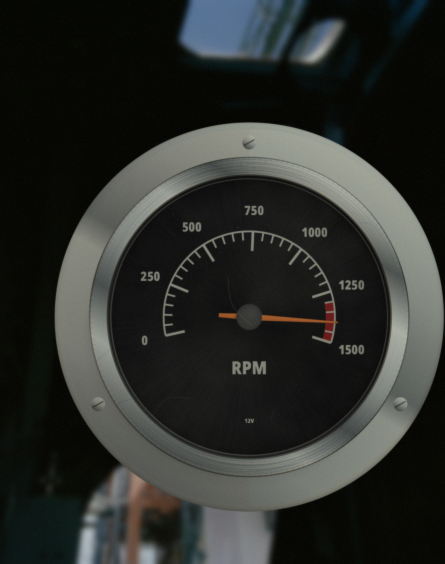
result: **1400** rpm
